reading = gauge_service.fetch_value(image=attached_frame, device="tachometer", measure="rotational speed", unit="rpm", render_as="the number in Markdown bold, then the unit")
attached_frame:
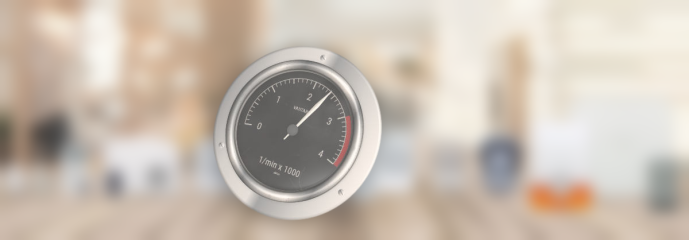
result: **2400** rpm
